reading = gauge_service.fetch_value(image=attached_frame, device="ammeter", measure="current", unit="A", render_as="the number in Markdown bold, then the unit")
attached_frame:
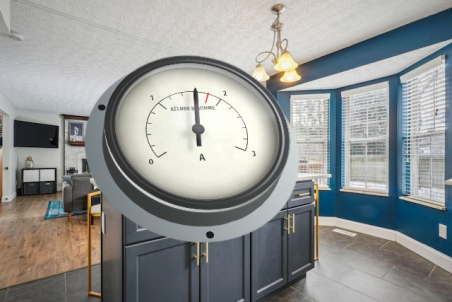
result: **1.6** A
